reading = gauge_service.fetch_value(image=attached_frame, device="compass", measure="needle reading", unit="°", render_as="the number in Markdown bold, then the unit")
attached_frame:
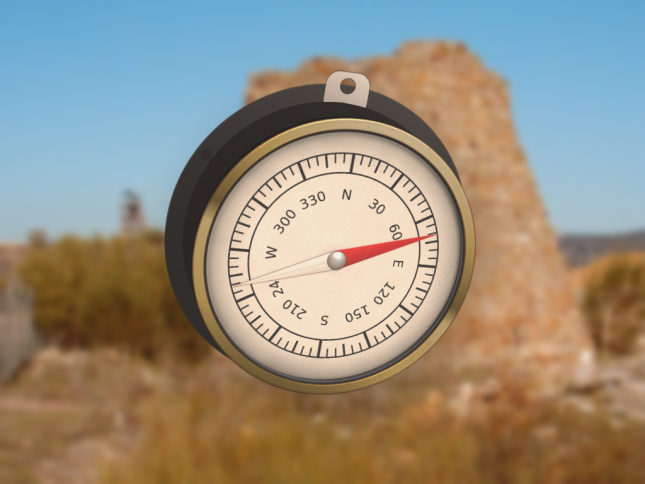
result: **70** °
